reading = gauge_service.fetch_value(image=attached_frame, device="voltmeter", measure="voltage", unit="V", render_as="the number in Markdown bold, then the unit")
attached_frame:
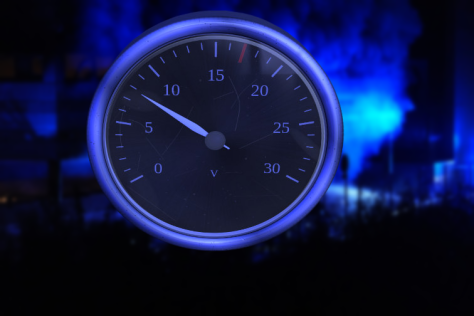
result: **8** V
